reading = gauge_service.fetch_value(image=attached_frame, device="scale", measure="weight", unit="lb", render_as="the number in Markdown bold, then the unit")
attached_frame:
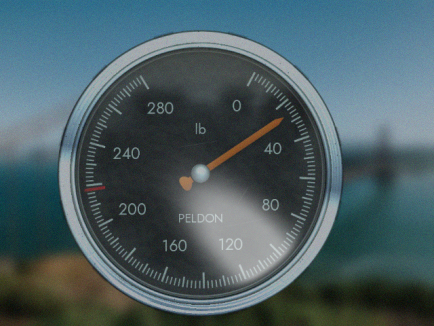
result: **26** lb
